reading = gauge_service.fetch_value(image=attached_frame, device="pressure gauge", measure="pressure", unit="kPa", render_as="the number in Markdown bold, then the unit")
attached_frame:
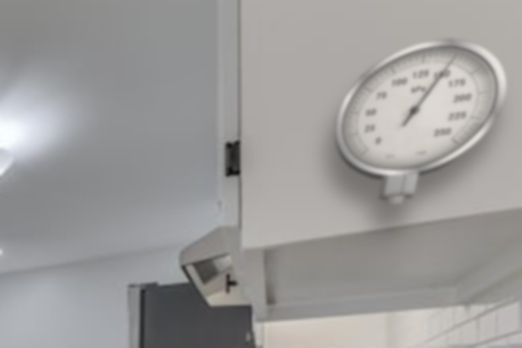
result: **150** kPa
